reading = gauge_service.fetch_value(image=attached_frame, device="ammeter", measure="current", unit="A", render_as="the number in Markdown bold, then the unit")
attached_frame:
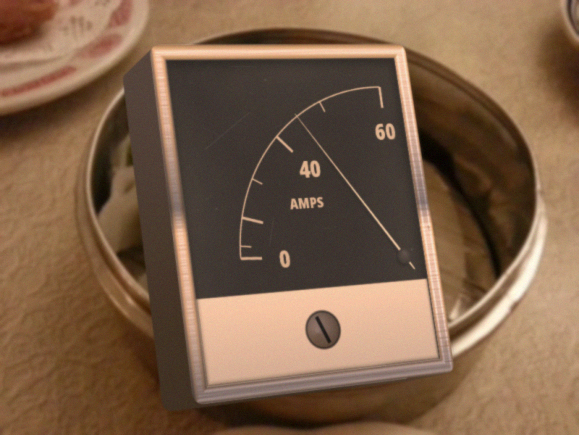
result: **45** A
